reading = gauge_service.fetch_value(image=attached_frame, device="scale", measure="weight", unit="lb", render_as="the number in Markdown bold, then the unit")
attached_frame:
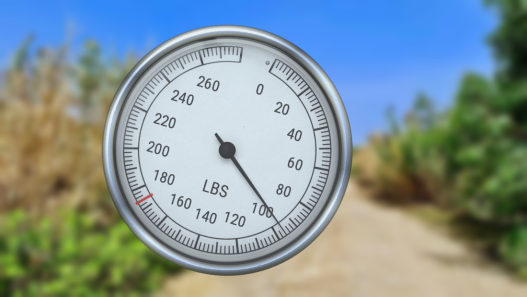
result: **96** lb
